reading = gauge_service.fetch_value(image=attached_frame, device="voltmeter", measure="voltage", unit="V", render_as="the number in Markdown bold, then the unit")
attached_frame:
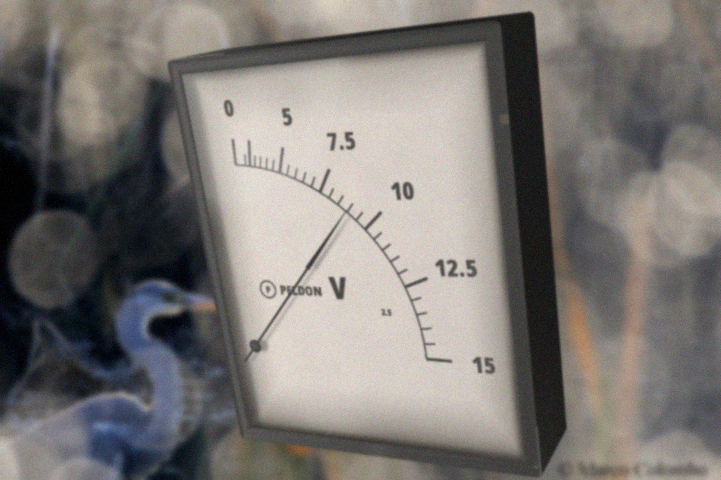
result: **9** V
